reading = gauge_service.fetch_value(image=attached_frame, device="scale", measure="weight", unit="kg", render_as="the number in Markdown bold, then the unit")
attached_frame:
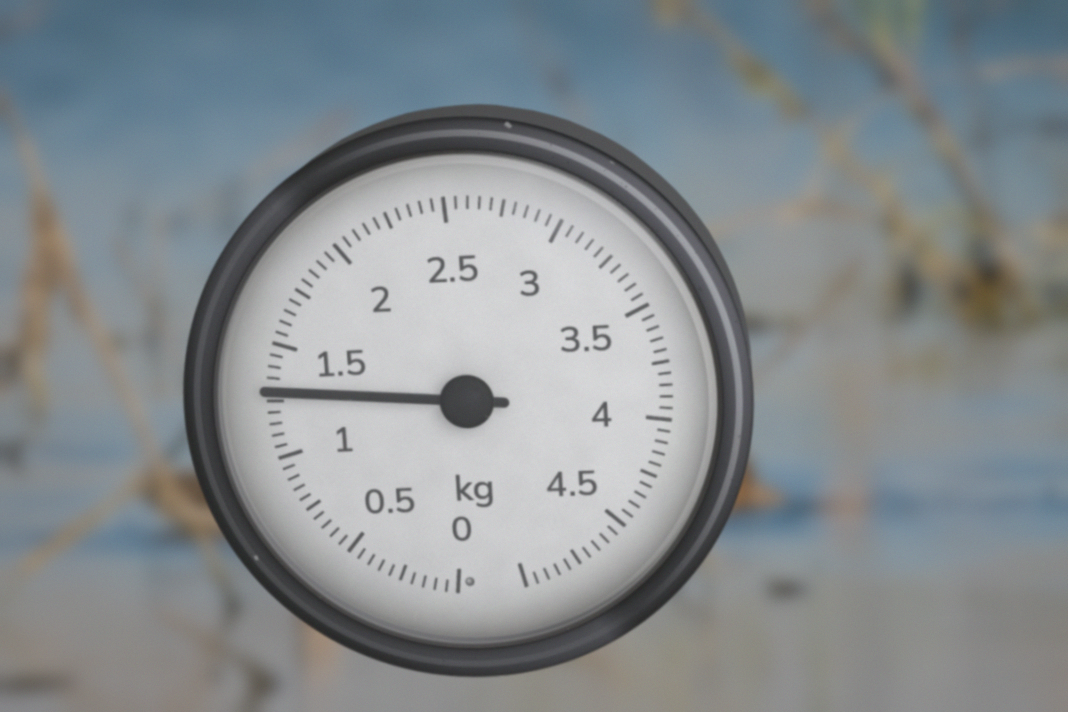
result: **1.3** kg
